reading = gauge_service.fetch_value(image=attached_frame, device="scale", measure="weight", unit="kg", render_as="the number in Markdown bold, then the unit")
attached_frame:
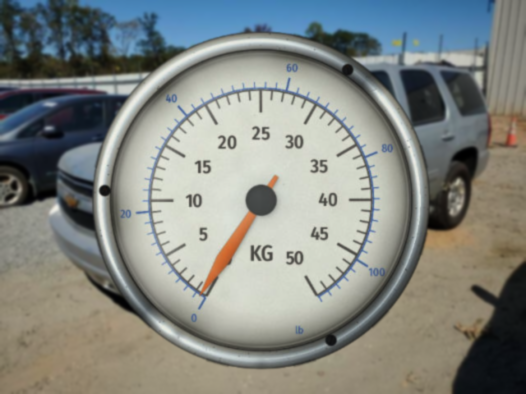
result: **0.5** kg
